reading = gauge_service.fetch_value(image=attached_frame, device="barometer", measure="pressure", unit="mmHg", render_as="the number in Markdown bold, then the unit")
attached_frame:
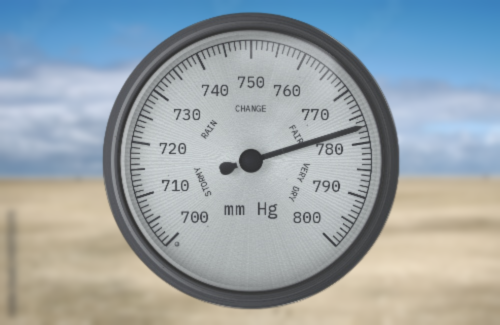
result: **777** mmHg
